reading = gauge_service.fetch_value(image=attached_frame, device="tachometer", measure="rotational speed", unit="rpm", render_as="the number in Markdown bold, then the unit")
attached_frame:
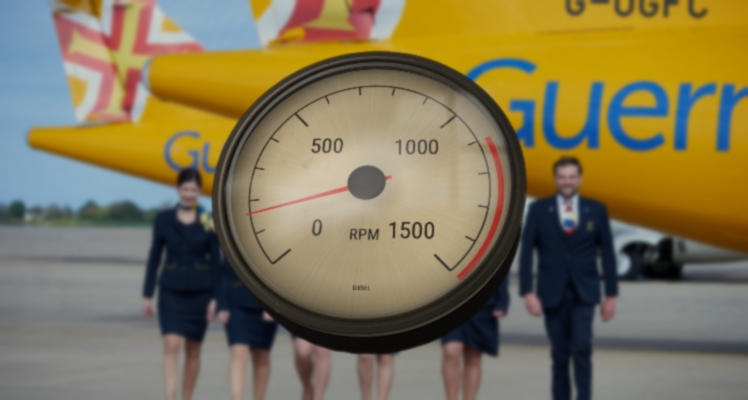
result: **150** rpm
